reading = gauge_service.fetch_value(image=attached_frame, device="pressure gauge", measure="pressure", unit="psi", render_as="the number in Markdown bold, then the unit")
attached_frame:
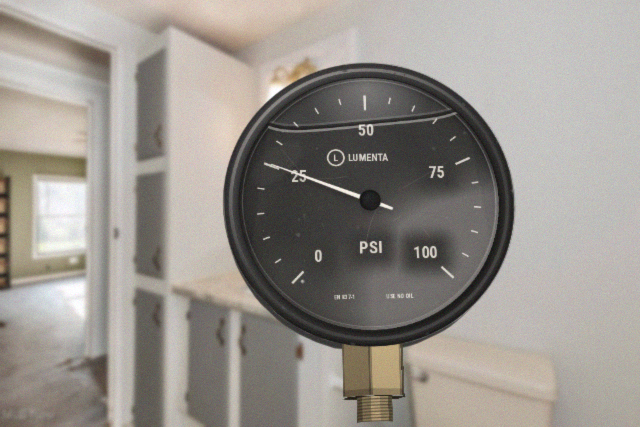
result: **25** psi
